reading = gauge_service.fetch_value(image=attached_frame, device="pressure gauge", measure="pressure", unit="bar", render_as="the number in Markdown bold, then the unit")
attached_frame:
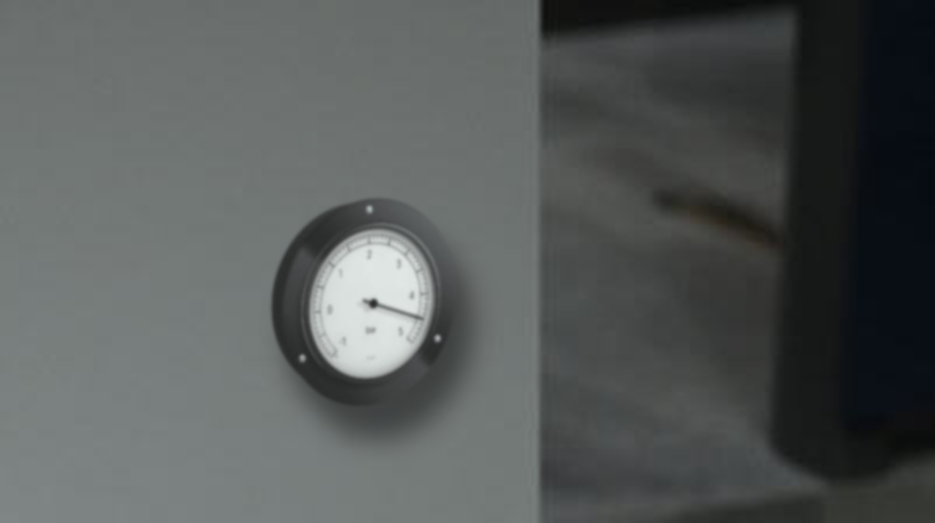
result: **4.5** bar
